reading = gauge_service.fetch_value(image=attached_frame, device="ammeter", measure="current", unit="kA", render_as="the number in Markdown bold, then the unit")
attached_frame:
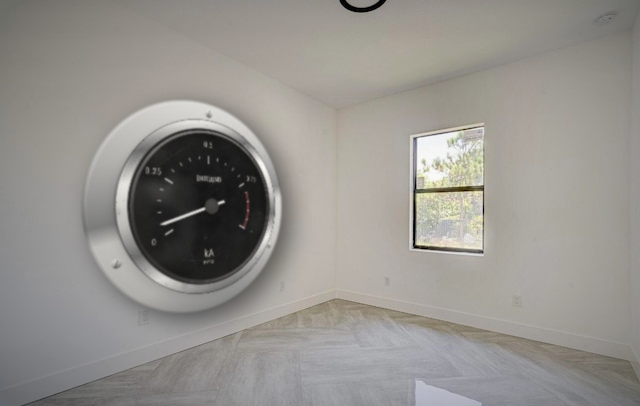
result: **0.05** kA
